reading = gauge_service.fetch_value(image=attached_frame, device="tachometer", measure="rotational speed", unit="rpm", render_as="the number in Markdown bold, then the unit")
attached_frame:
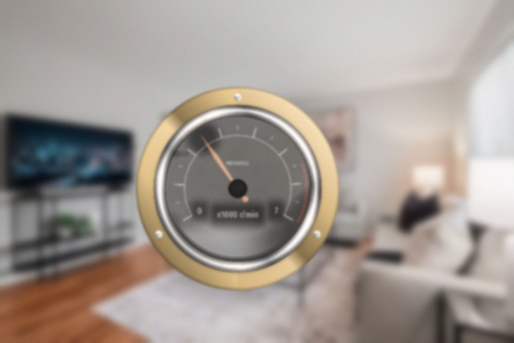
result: **2500** rpm
